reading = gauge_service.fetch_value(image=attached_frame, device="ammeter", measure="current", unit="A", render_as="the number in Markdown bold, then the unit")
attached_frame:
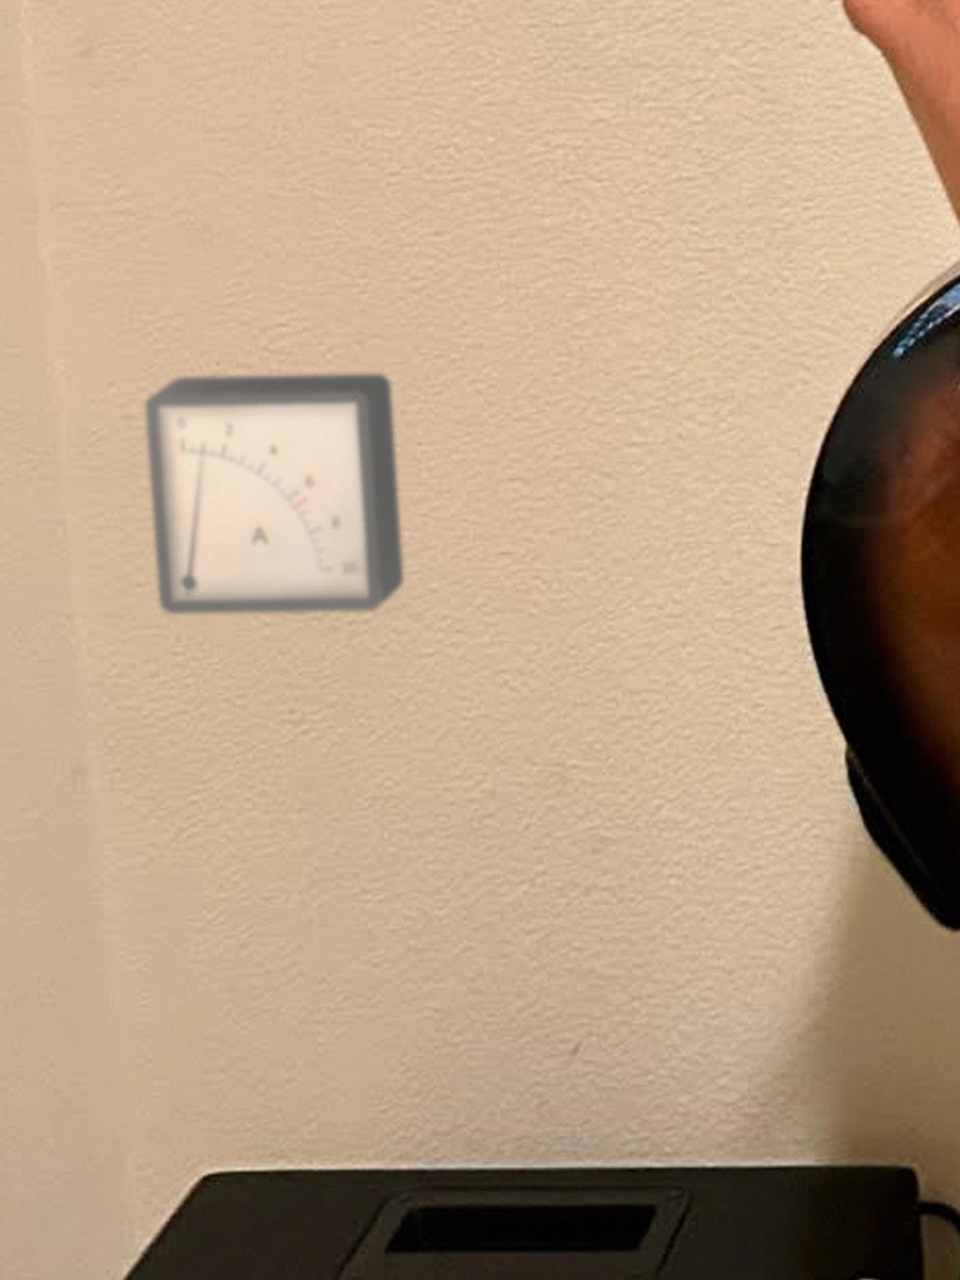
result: **1** A
